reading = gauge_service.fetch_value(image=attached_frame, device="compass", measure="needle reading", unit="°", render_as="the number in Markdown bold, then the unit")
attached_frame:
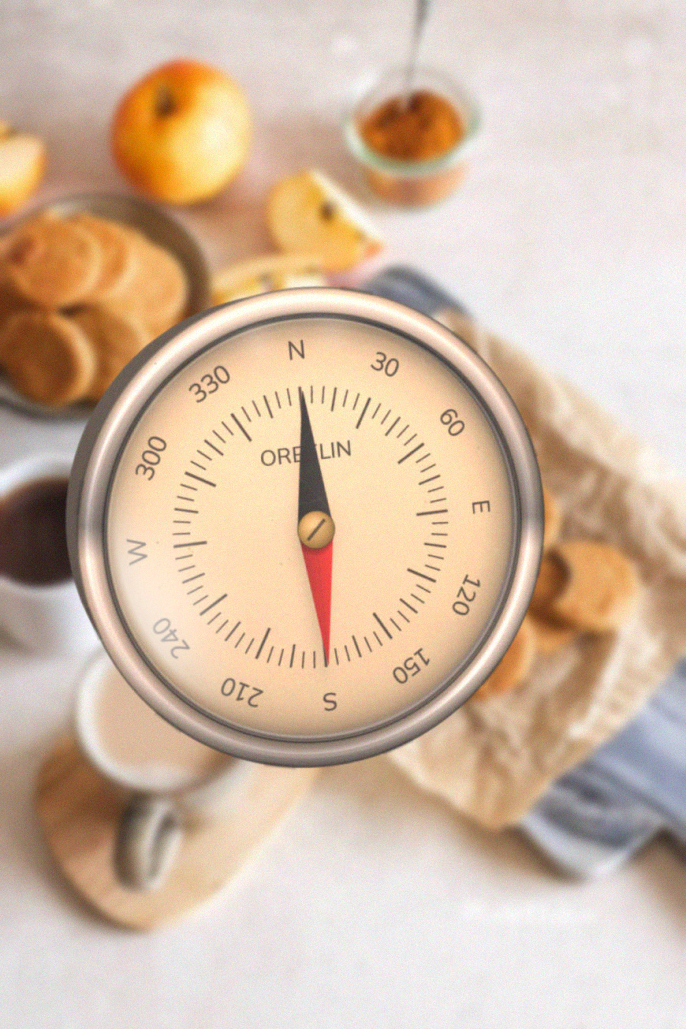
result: **180** °
